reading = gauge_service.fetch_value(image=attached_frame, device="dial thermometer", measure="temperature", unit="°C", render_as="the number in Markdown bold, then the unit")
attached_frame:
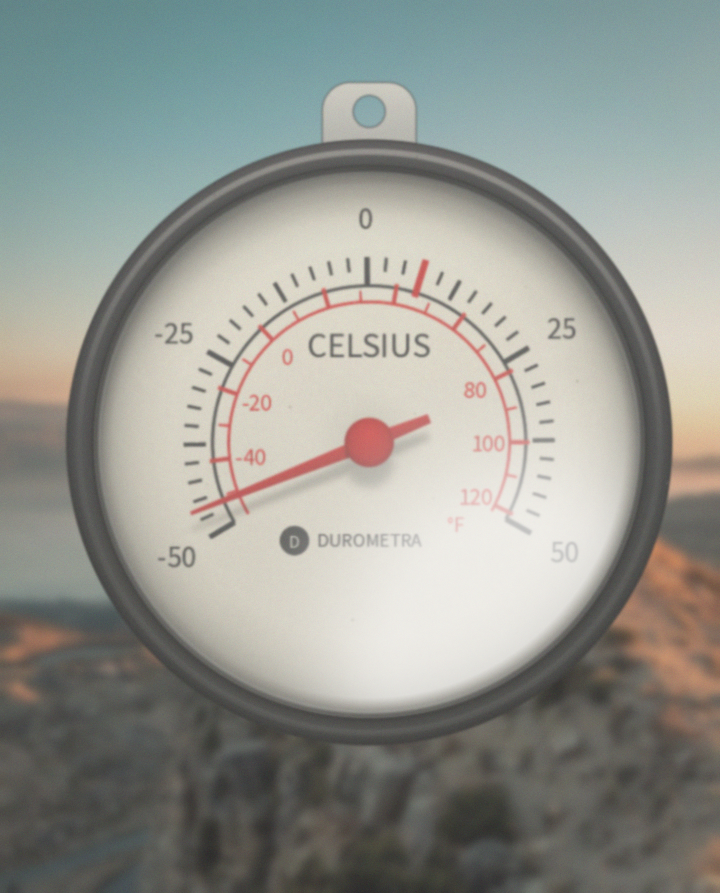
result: **-46.25** °C
